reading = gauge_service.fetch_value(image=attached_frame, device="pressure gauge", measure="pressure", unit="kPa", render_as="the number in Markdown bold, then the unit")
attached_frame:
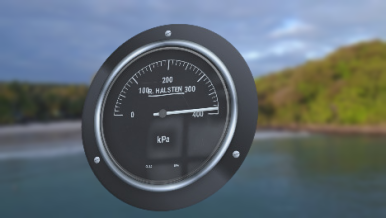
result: **390** kPa
